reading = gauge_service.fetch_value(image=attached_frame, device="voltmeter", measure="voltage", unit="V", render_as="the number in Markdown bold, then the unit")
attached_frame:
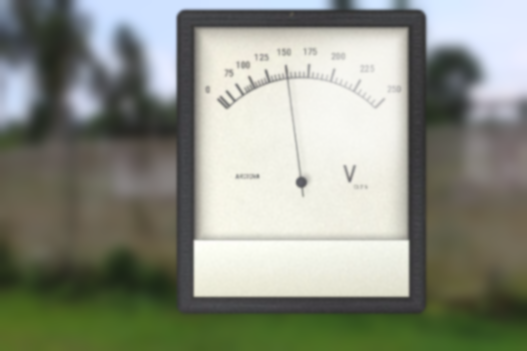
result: **150** V
